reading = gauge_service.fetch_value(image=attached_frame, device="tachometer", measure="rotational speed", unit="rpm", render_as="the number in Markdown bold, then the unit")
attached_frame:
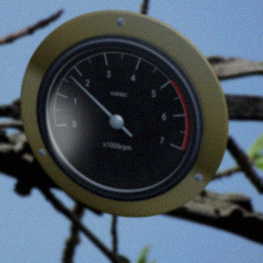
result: **1750** rpm
